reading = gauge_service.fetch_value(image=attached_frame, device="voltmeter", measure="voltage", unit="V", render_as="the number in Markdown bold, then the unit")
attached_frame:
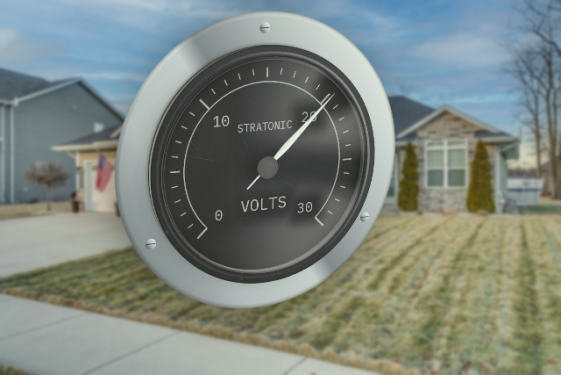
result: **20** V
